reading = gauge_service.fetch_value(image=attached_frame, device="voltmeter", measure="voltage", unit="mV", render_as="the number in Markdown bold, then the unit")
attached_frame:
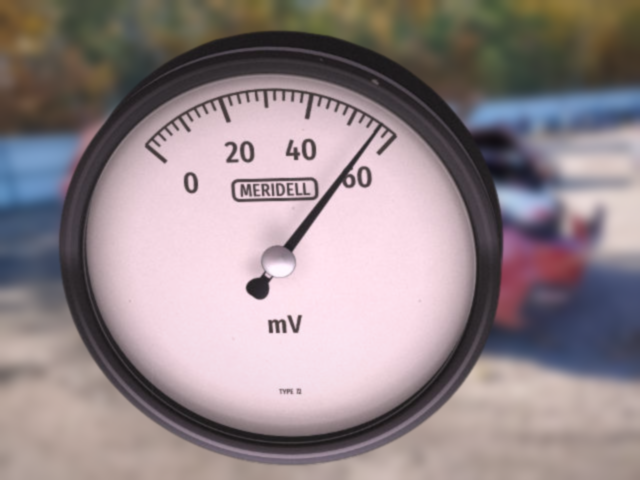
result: **56** mV
